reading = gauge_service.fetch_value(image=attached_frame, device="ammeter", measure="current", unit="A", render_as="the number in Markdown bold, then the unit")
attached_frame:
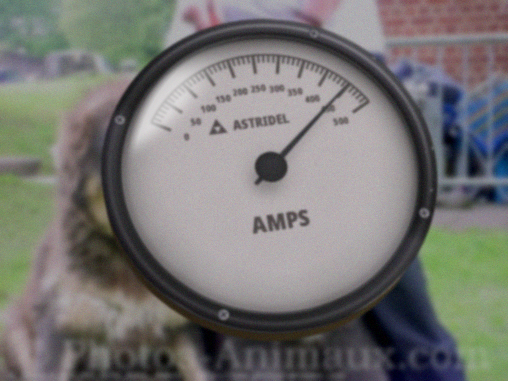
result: **450** A
